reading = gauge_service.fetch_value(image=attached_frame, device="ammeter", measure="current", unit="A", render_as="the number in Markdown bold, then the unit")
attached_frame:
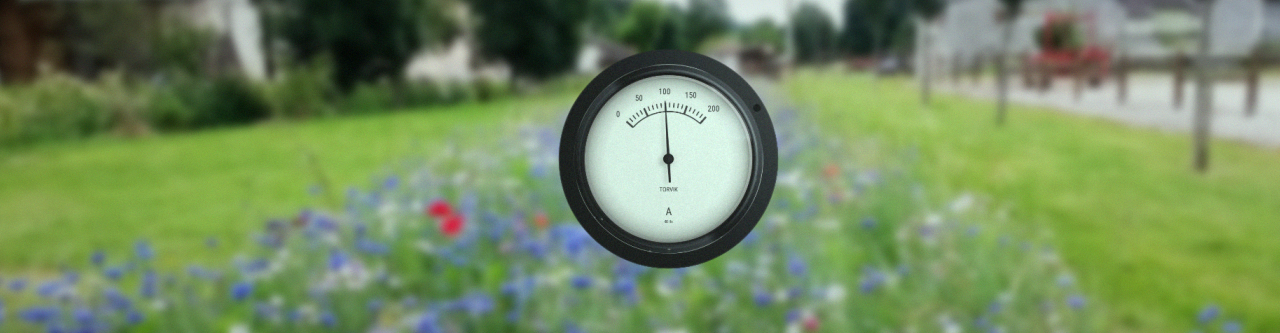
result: **100** A
